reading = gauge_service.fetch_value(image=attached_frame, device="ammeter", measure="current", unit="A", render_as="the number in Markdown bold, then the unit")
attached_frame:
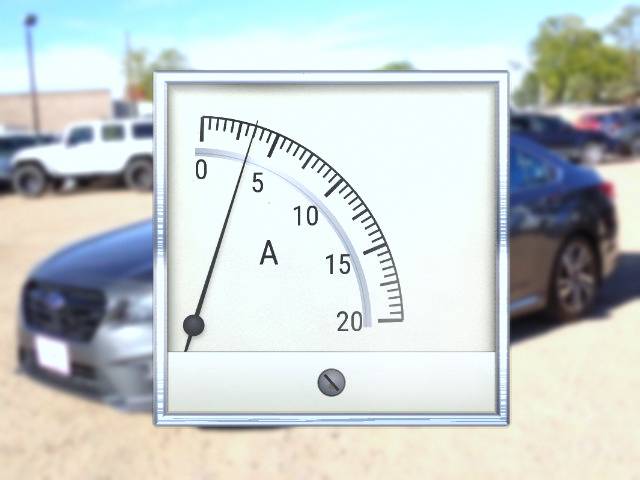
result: **3.5** A
